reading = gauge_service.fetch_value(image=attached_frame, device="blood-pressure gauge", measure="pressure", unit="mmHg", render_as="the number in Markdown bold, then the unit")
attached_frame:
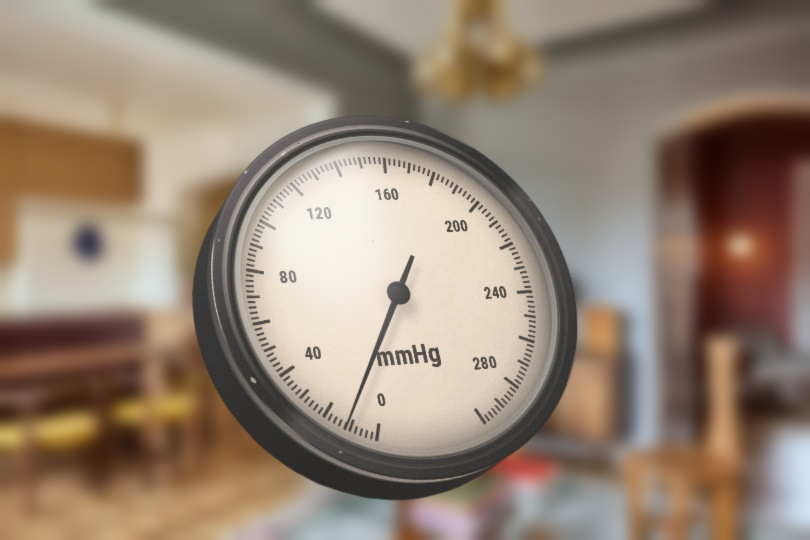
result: **12** mmHg
